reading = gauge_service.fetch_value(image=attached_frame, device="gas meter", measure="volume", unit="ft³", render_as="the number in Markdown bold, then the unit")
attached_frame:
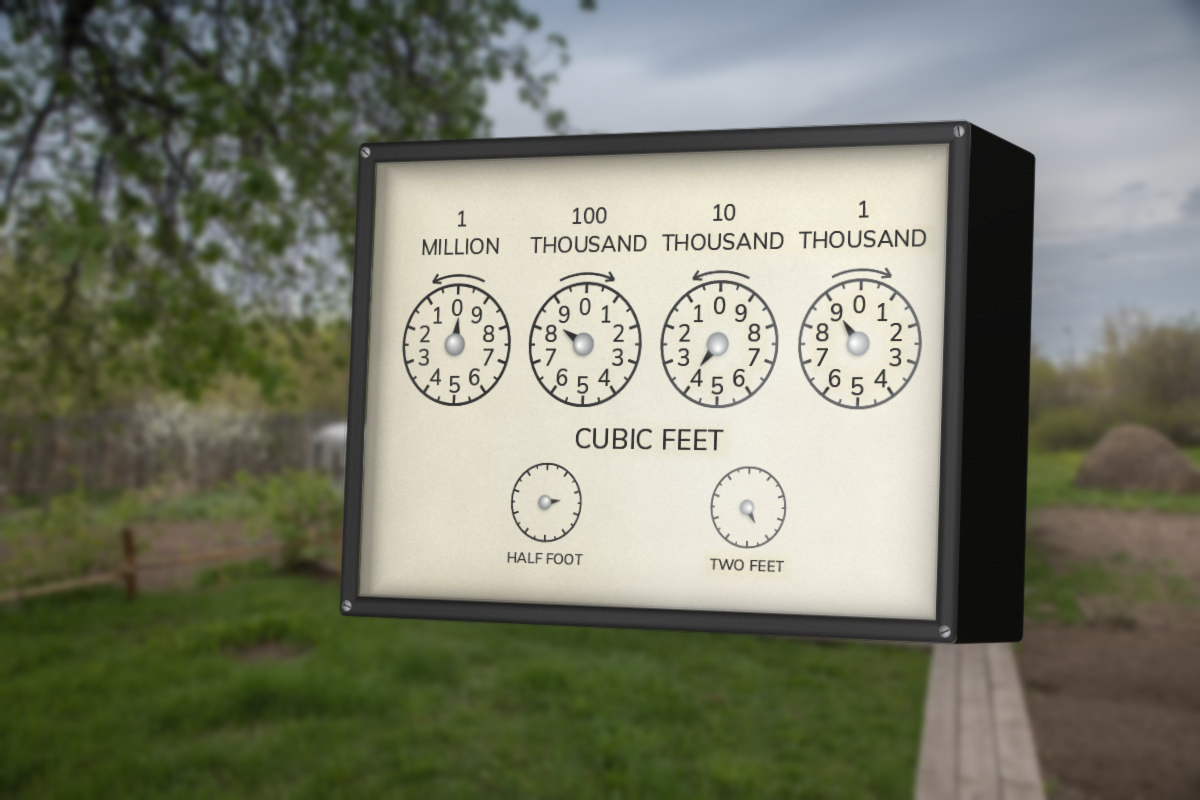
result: **983900** ft³
